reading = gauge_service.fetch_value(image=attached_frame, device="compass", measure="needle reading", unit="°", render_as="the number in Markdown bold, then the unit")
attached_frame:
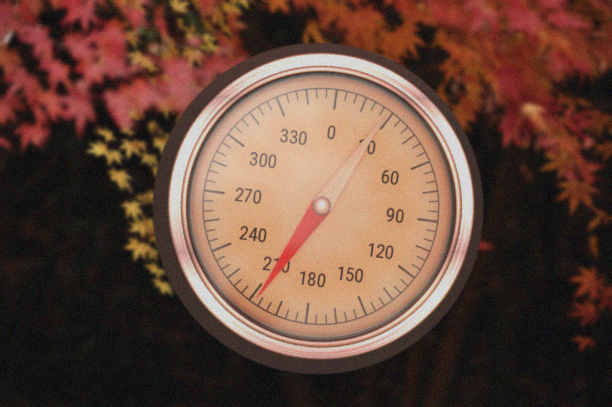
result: **207.5** °
